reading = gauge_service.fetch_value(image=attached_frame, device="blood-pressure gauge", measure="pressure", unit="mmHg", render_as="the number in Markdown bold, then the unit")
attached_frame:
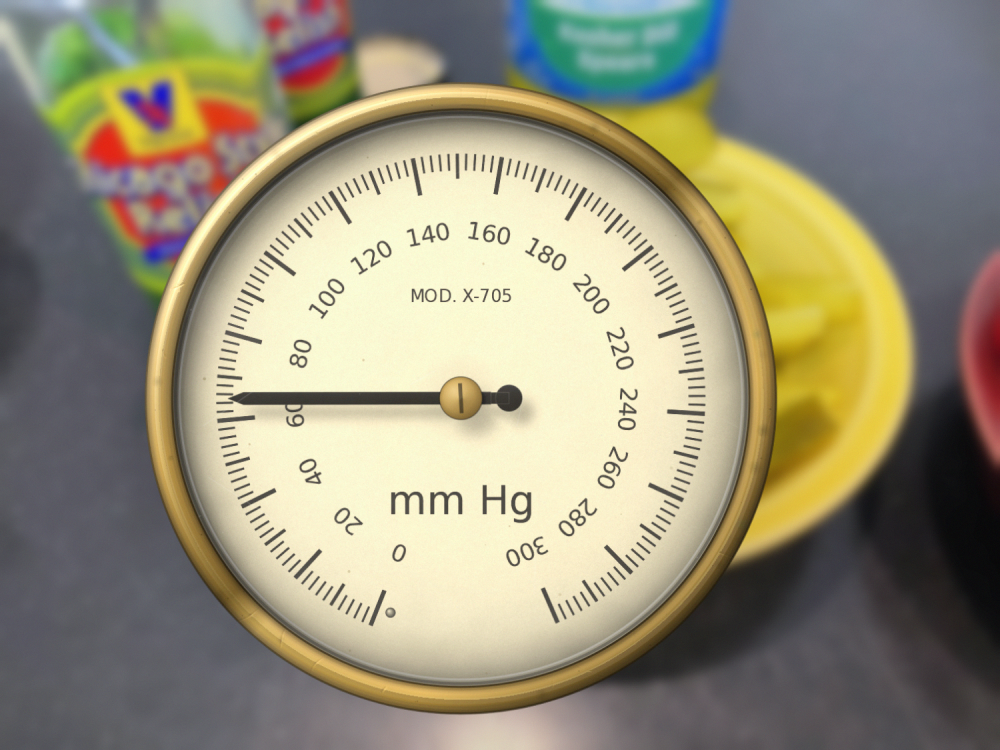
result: **65** mmHg
